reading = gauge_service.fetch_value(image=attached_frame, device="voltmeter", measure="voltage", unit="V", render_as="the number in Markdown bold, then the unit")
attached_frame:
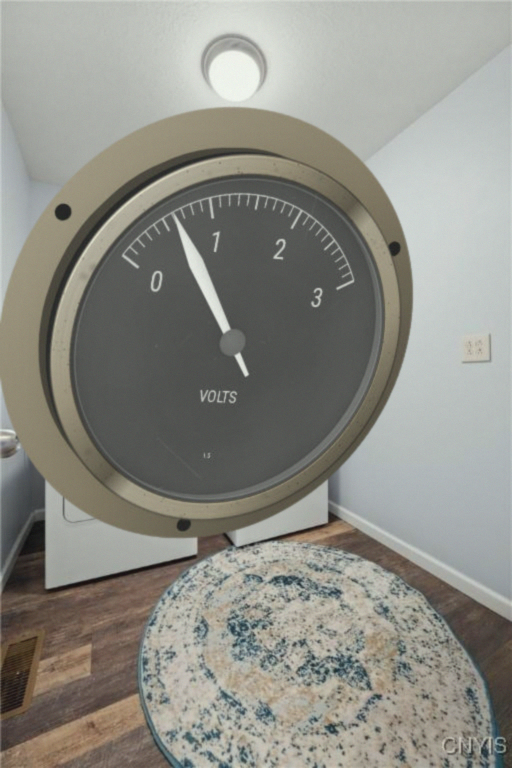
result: **0.6** V
